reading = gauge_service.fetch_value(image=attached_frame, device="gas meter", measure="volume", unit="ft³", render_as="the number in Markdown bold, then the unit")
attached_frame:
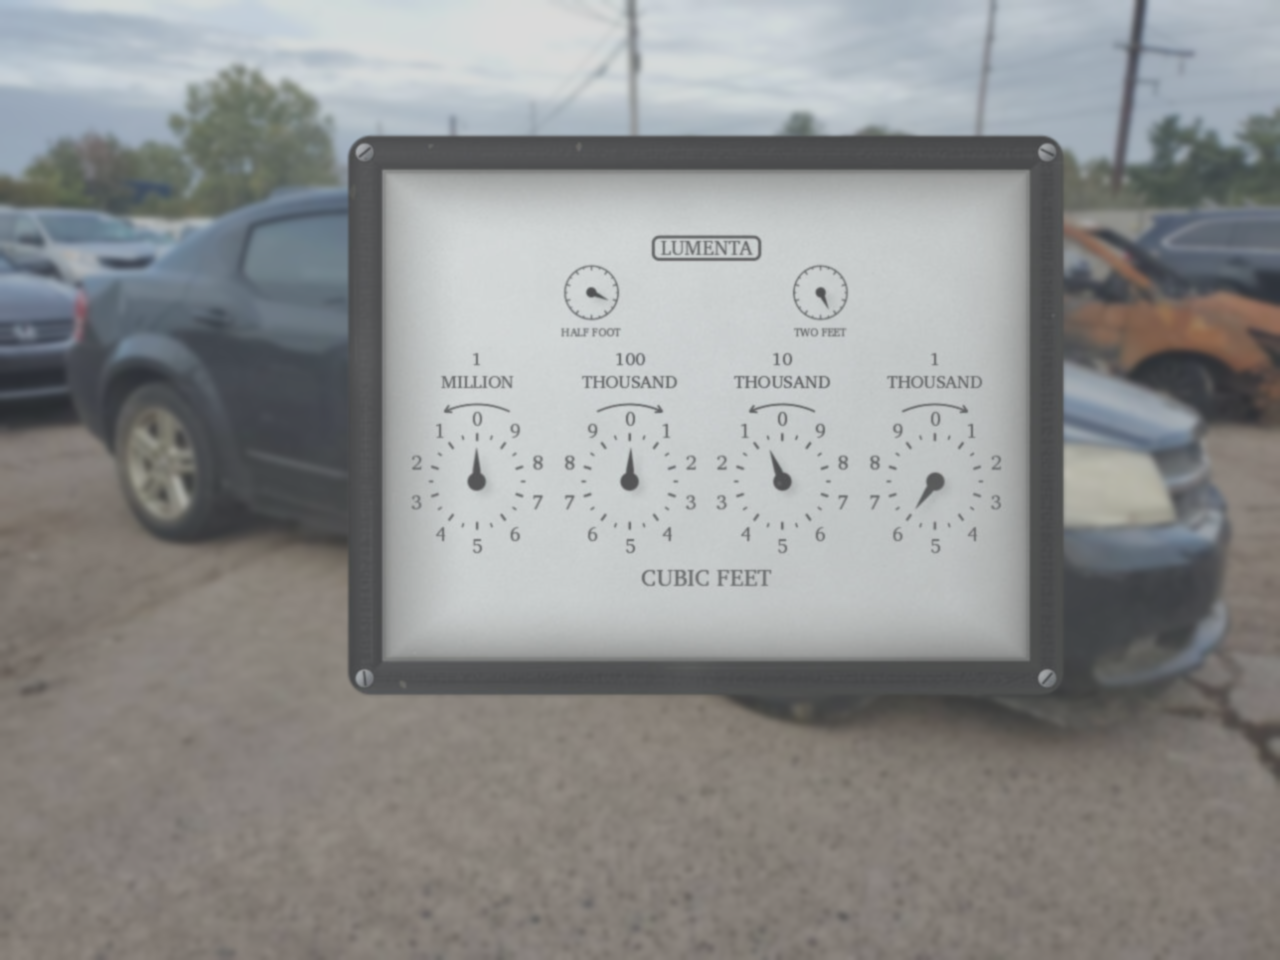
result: **600** ft³
